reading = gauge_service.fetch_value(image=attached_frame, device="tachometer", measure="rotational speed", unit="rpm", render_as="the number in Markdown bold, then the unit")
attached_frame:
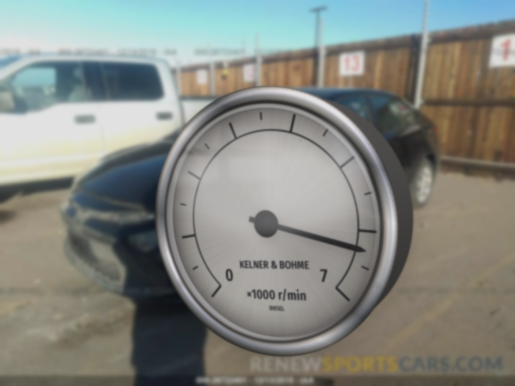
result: **6250** rpm
